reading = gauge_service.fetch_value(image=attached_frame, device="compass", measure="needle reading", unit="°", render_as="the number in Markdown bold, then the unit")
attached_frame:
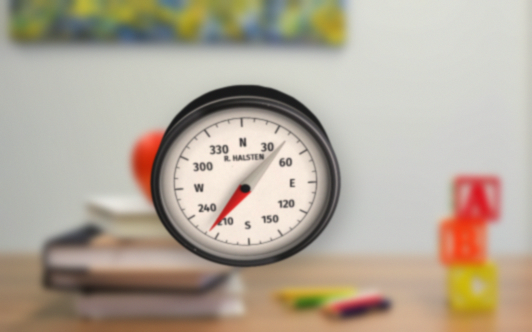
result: **220** °
